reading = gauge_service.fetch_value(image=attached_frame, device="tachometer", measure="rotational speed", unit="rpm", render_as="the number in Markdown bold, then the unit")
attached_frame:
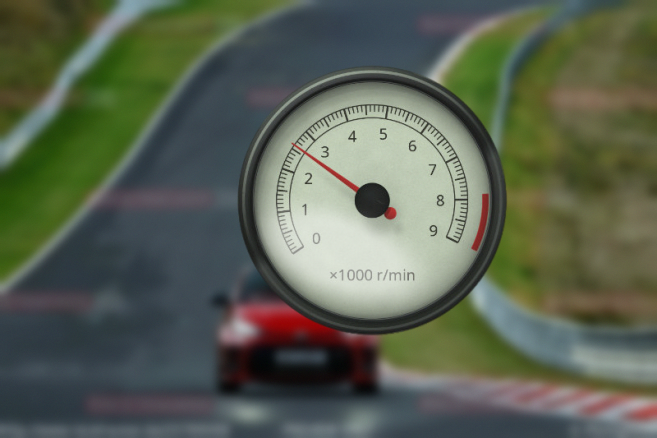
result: **2600** rpm
